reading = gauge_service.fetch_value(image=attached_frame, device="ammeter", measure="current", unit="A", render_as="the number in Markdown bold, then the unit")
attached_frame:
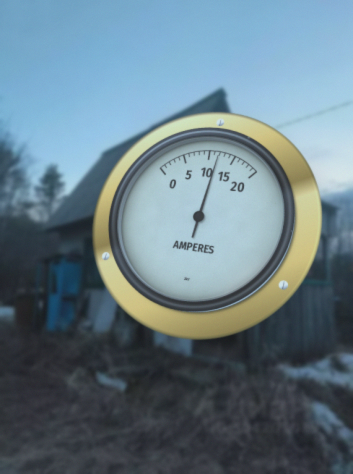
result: **12** A
